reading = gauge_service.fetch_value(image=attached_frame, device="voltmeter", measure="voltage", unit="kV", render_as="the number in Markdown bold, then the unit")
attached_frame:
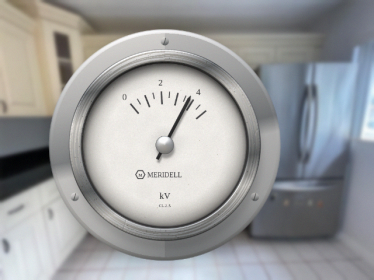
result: **3.75** kV
